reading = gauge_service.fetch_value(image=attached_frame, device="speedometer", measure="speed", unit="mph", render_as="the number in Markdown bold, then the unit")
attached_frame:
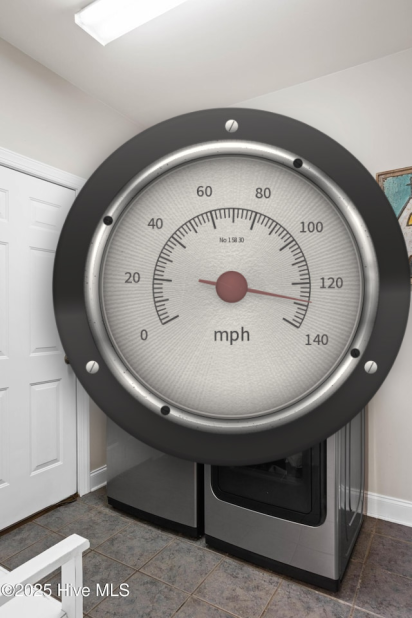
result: **128** mph
